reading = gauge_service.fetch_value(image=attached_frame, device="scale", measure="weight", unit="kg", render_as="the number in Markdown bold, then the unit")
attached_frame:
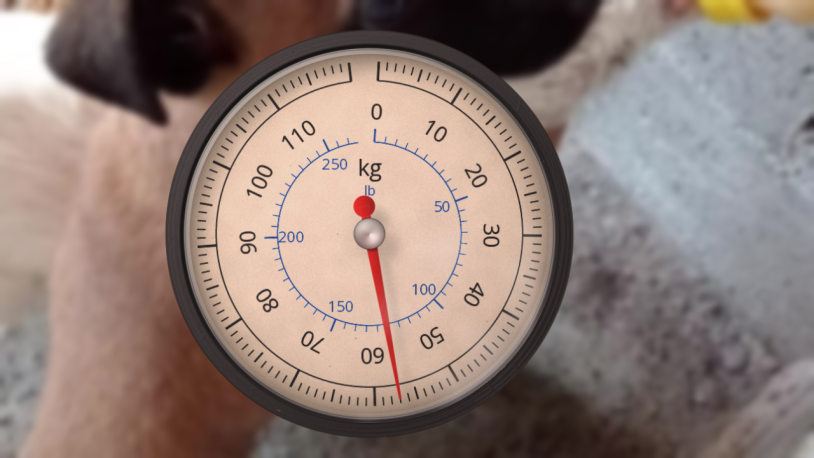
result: **57** kg
